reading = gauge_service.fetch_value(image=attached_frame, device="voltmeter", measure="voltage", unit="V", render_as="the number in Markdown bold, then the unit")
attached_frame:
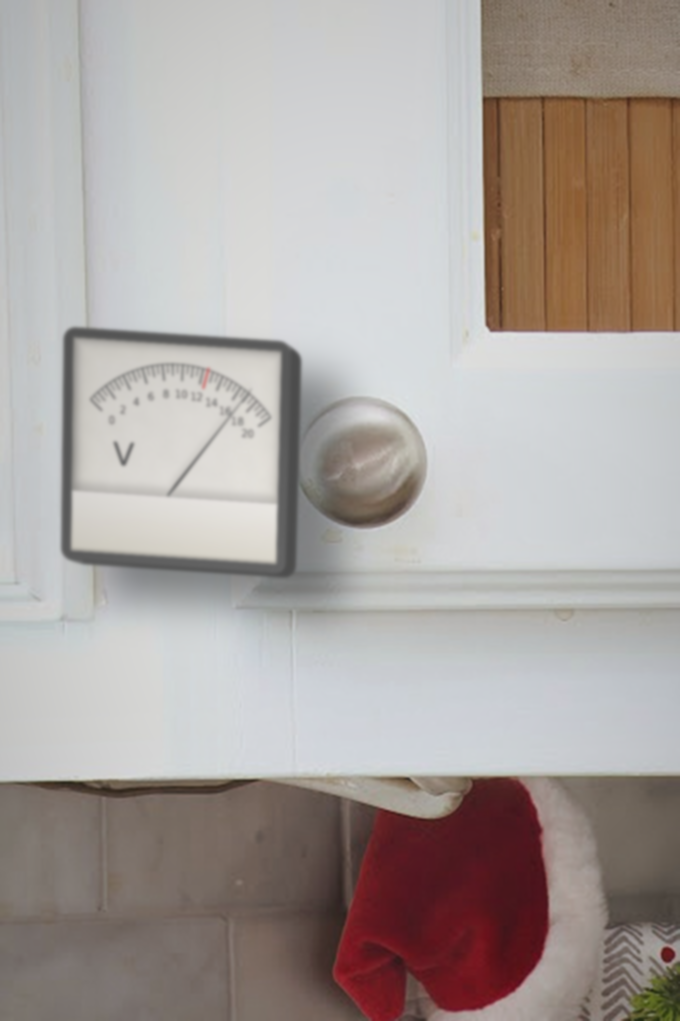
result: **17** V
